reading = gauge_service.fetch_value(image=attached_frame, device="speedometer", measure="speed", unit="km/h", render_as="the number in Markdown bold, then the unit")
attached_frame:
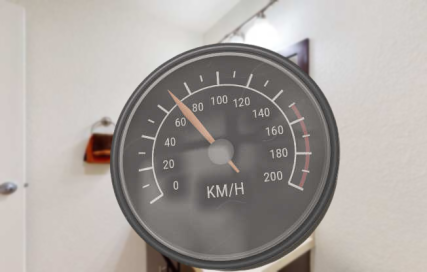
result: **70** km/h
